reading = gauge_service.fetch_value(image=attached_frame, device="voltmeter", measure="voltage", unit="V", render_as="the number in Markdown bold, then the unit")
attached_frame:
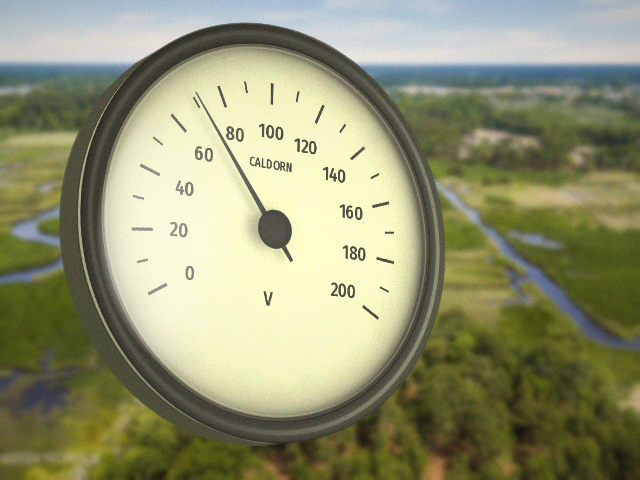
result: **70** V
